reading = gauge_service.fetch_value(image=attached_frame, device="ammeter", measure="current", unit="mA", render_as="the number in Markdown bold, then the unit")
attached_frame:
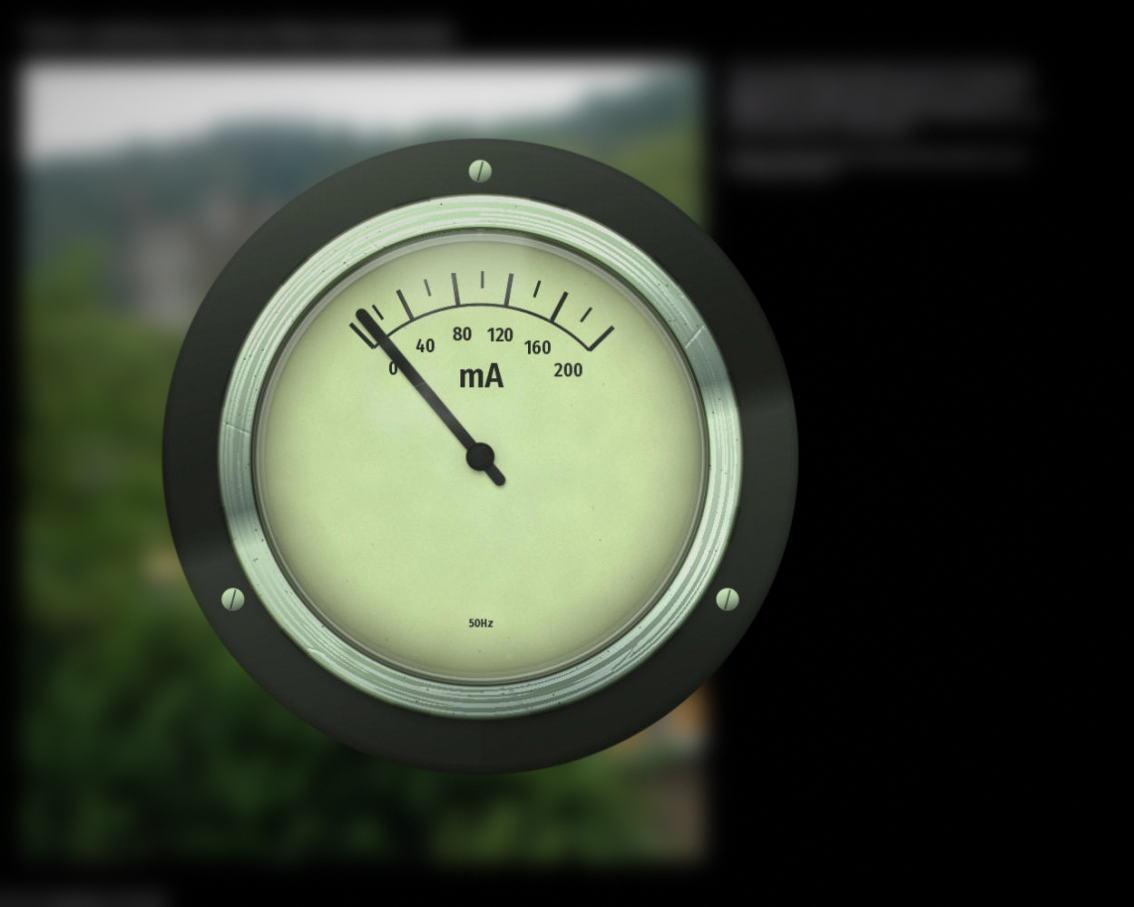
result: **10** mA
